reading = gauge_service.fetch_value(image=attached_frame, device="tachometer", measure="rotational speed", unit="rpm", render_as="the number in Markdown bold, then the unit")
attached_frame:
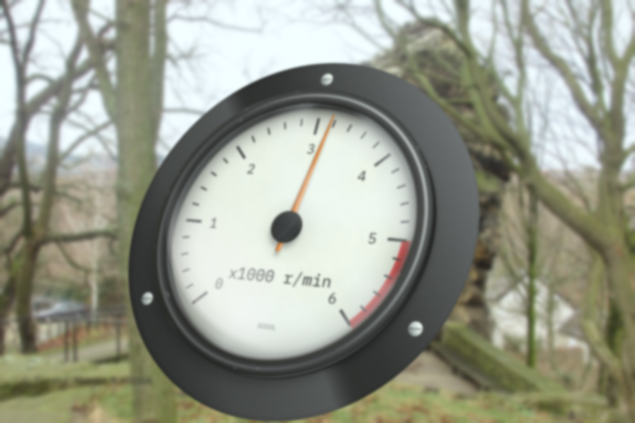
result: **3200** rpm
